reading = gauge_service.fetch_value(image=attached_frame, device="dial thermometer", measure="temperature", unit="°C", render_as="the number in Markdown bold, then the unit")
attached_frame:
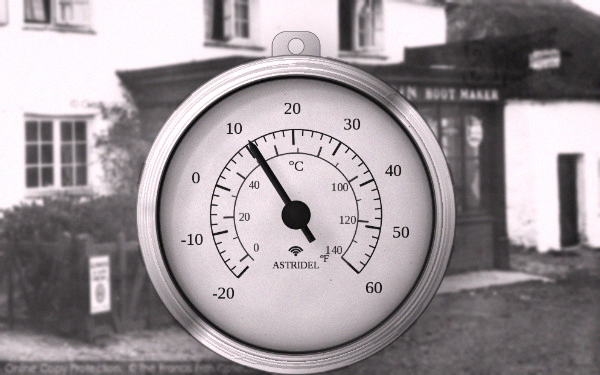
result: **11** °C
